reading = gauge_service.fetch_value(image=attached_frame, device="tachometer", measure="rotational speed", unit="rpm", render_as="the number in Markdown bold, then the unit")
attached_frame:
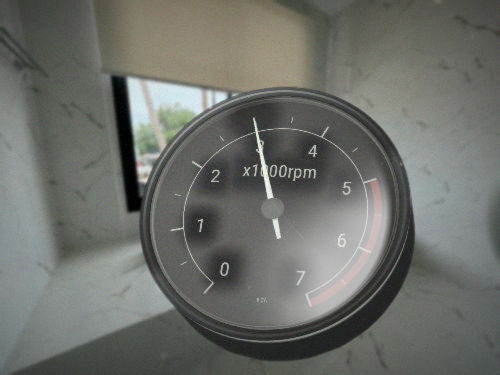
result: **3000** rpm
